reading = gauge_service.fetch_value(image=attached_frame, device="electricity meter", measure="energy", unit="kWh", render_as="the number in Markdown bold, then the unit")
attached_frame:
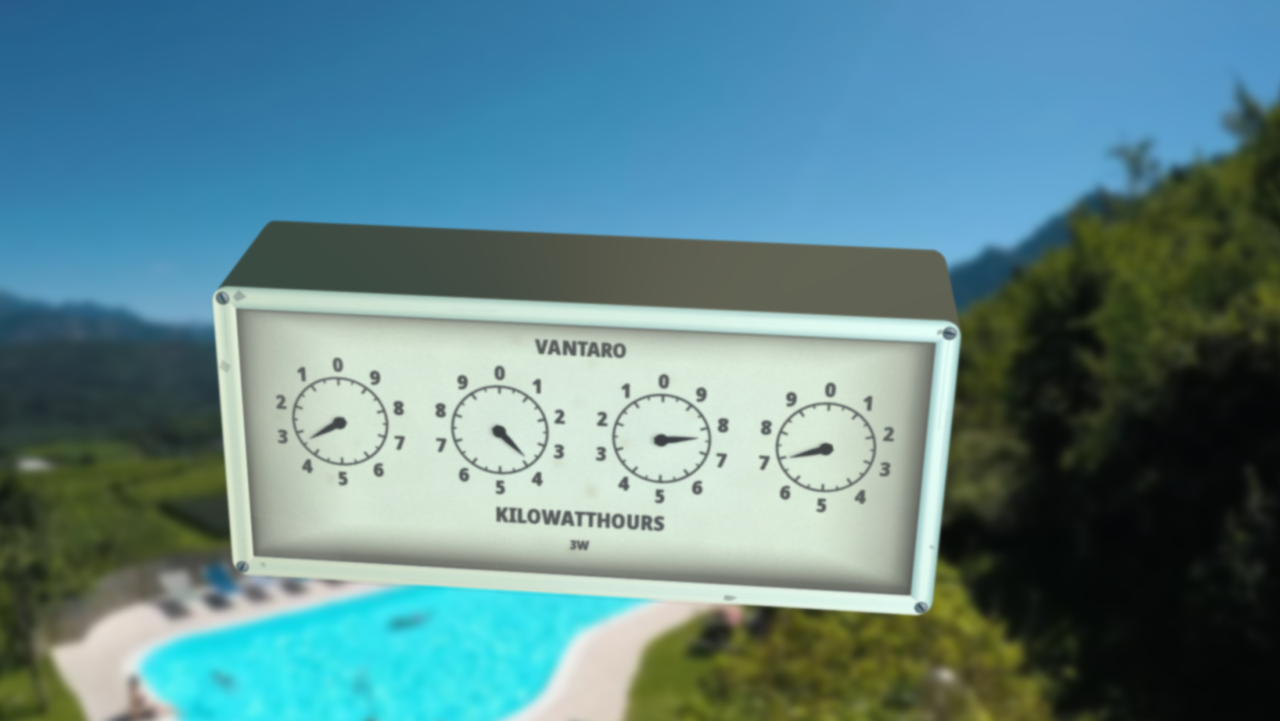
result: **3377** kWh
